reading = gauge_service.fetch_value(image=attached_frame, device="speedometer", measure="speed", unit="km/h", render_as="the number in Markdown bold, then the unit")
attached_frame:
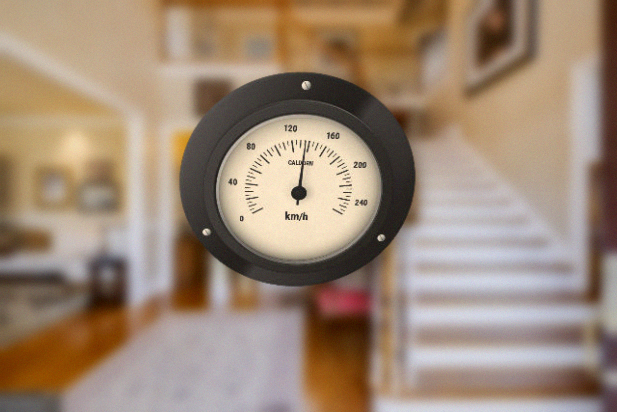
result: **135** km/h
